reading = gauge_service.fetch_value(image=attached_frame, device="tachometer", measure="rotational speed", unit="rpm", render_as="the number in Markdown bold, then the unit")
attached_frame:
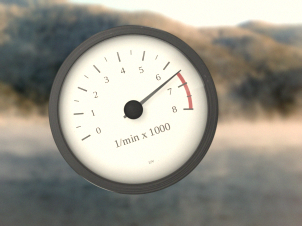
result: **6500** rpm
